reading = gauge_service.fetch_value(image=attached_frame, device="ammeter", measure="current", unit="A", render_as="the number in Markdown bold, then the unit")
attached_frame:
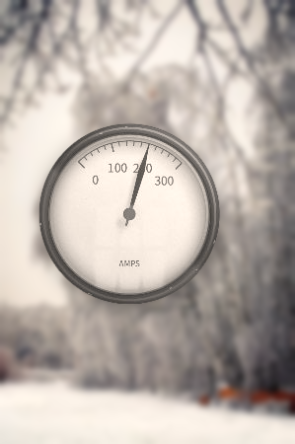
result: **200** A
